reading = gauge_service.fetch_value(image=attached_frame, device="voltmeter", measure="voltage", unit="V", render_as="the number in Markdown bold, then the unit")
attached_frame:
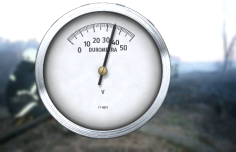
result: **35** V
